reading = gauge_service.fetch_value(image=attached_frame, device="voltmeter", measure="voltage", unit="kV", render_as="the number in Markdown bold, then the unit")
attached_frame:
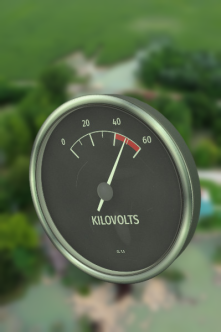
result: **50** kV
